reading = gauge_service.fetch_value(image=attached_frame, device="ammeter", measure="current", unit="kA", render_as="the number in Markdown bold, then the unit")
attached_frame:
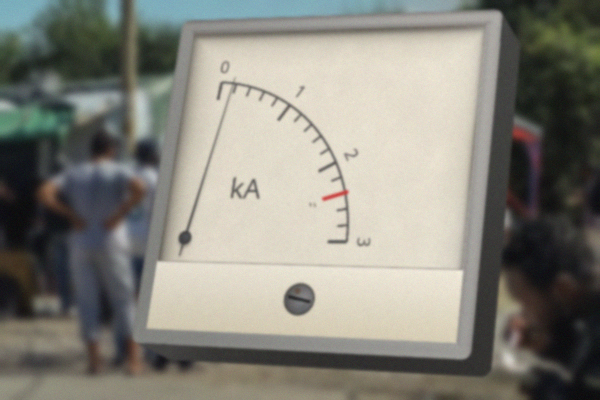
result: **0.2** kA
